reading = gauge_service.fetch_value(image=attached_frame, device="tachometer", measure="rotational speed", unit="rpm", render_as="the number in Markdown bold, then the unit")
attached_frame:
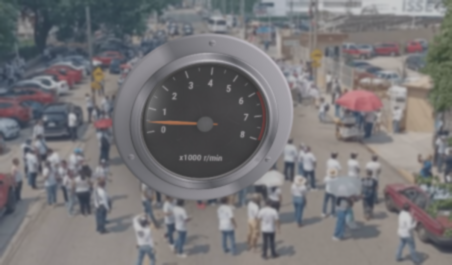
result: **500** rpm
